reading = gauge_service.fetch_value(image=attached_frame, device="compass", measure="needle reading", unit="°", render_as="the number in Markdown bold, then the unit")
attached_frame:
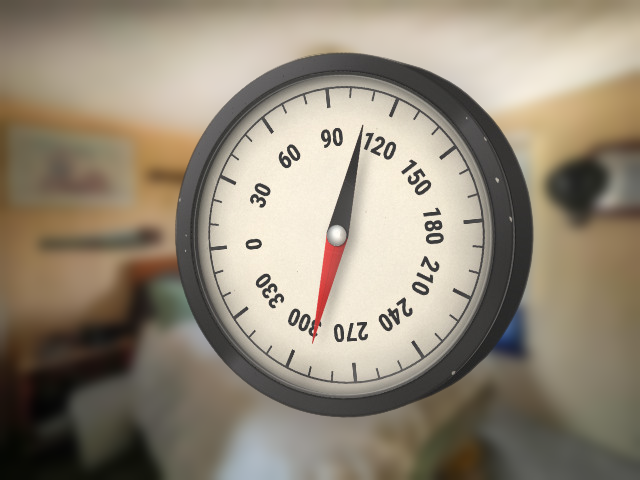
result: **290** °
